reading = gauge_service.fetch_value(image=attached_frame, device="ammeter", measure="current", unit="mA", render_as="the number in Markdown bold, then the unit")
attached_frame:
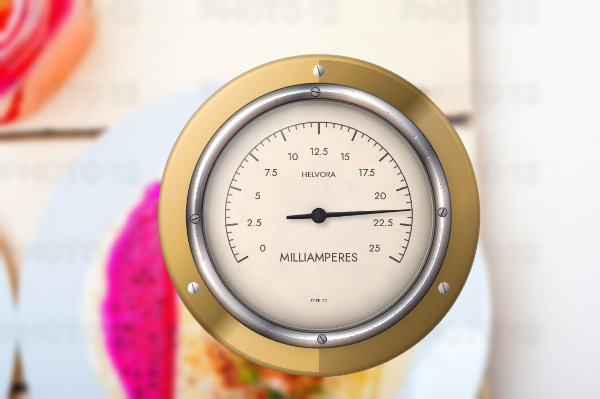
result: **21.5** mA
